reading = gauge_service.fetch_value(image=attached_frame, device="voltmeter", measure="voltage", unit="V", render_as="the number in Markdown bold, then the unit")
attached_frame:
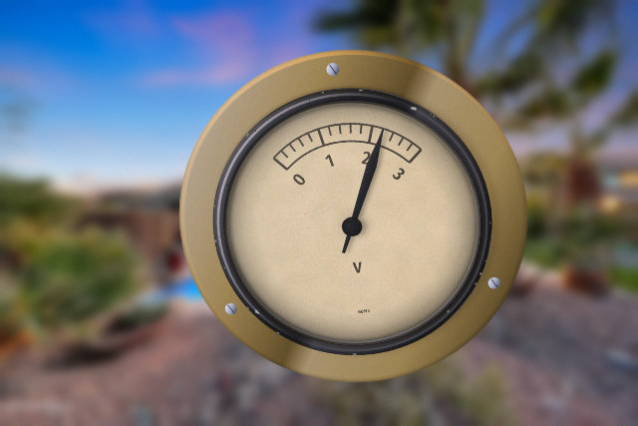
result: **2.2** V
